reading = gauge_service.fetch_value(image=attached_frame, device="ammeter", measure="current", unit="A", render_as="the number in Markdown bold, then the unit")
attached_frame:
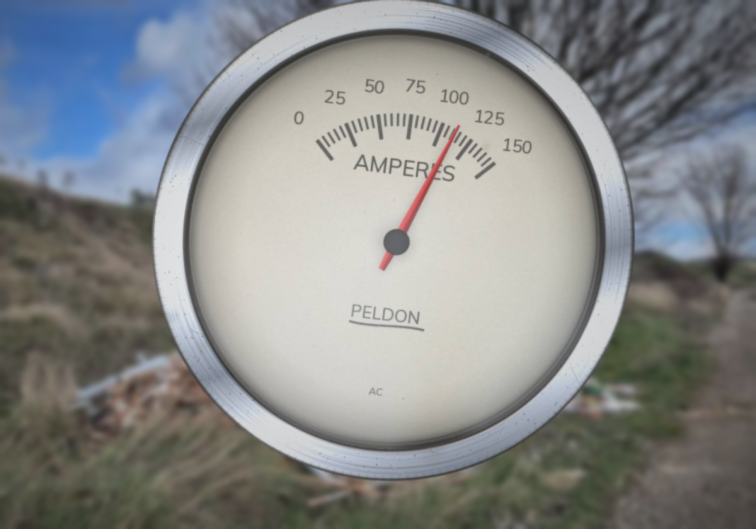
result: **110** A
